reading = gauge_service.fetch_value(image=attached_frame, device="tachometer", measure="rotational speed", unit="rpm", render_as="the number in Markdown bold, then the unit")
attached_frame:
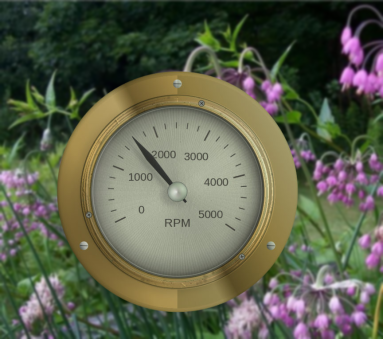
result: **1600** rpm
